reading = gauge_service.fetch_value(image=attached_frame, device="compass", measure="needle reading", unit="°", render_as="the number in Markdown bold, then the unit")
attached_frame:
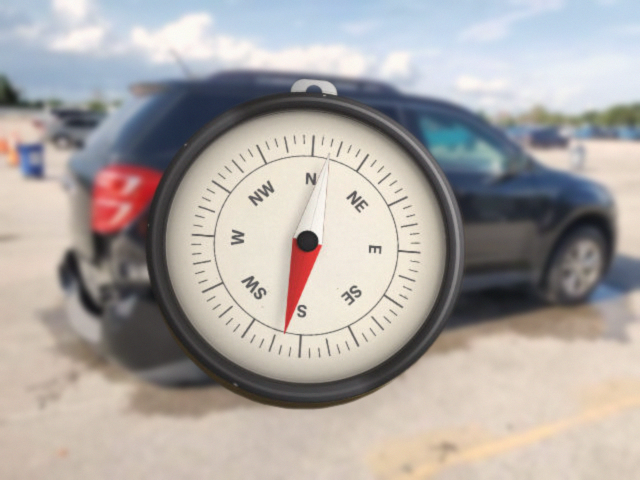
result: **190** °
